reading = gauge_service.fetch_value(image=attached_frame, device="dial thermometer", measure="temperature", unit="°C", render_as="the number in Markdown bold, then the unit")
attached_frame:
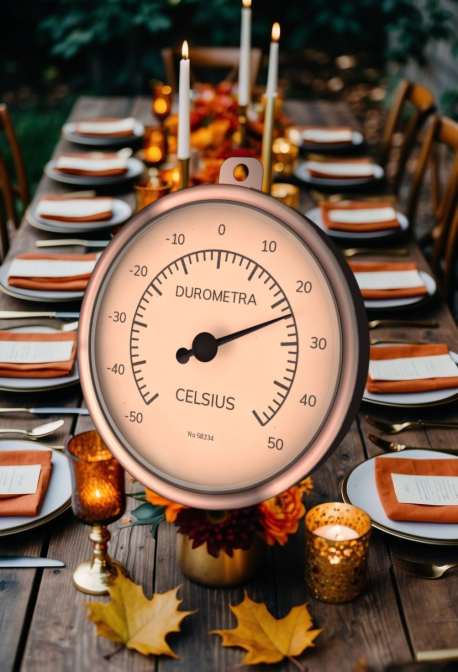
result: **24** °C
